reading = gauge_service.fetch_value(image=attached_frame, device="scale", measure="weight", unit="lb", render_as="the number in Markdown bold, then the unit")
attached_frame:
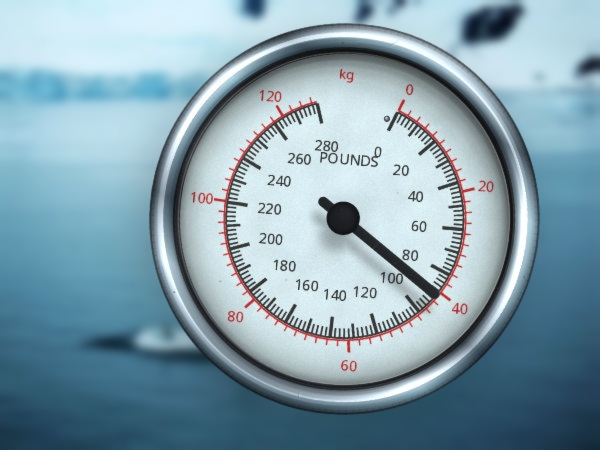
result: **90** lb
